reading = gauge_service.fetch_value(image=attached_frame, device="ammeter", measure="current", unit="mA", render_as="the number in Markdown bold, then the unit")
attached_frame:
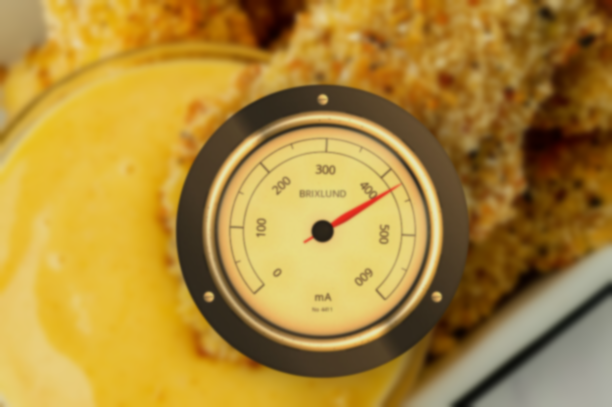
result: **425** mA
